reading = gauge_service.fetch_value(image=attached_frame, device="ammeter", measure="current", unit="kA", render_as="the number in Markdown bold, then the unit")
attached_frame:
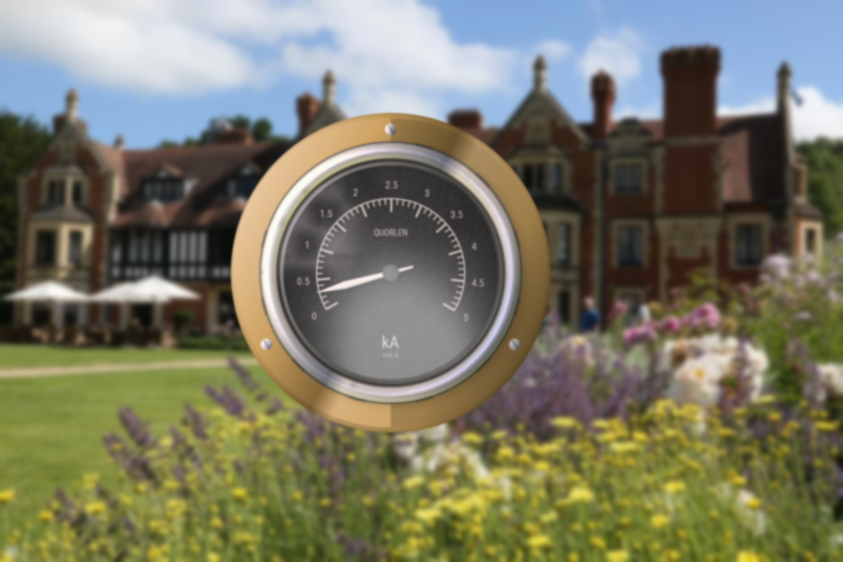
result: **0.3** kA
